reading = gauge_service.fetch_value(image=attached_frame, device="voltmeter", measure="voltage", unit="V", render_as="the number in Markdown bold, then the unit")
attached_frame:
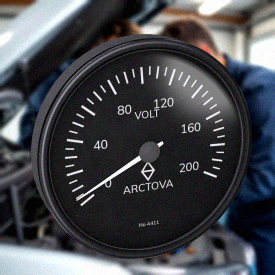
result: **5** V
